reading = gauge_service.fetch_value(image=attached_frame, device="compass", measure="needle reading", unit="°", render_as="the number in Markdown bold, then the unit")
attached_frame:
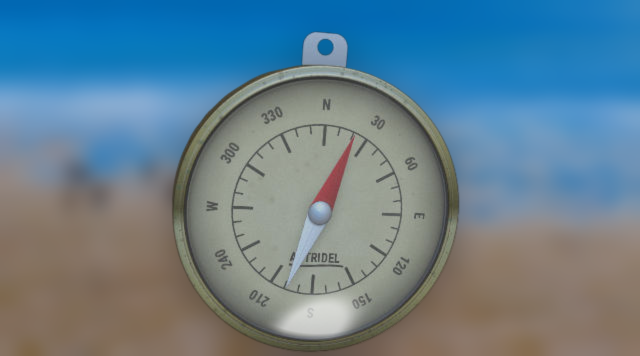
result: **20** °
